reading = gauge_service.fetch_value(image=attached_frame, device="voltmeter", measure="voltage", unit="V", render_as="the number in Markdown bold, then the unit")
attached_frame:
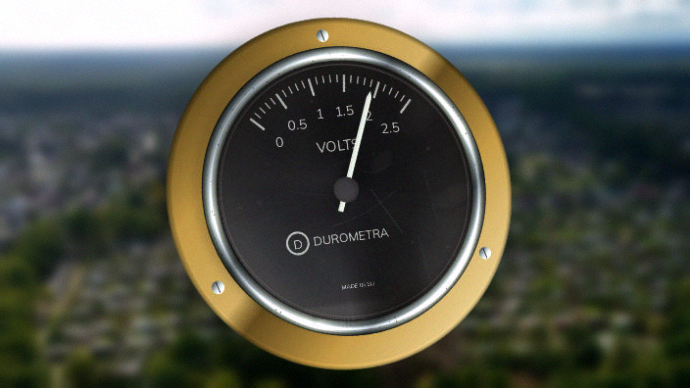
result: **1.9** V
